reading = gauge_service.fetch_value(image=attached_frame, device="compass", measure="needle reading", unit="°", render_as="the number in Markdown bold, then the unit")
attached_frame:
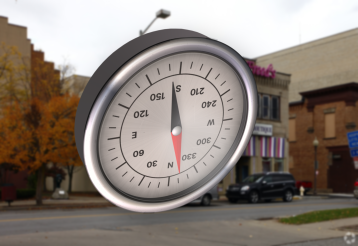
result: **350** °
